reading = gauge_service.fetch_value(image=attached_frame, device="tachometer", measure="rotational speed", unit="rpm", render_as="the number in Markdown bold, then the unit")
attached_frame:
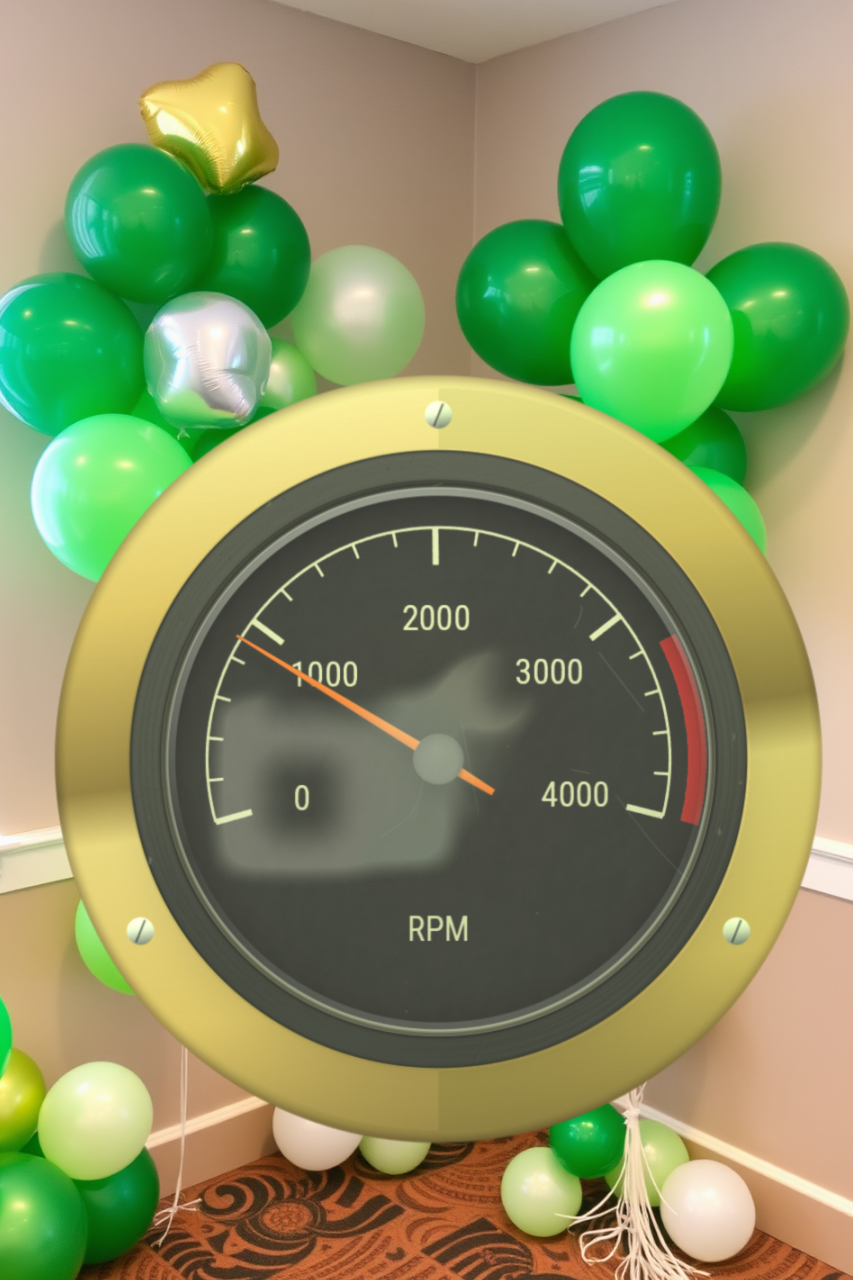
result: **900** rpm
